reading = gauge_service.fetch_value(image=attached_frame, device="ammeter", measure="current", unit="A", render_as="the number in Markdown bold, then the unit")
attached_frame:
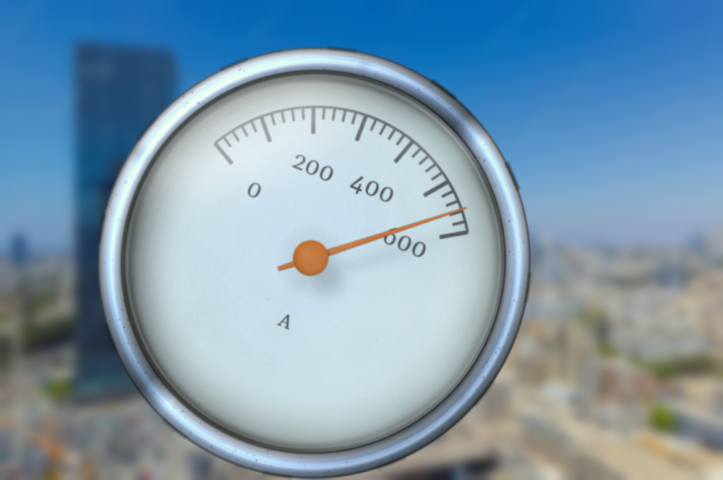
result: **560** A
